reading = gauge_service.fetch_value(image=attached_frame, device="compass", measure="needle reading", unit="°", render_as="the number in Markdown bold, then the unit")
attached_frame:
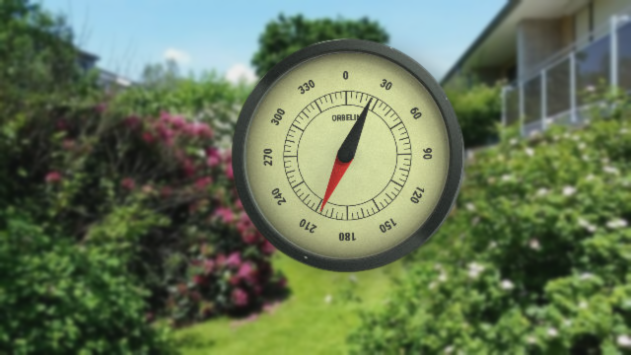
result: **205** °
